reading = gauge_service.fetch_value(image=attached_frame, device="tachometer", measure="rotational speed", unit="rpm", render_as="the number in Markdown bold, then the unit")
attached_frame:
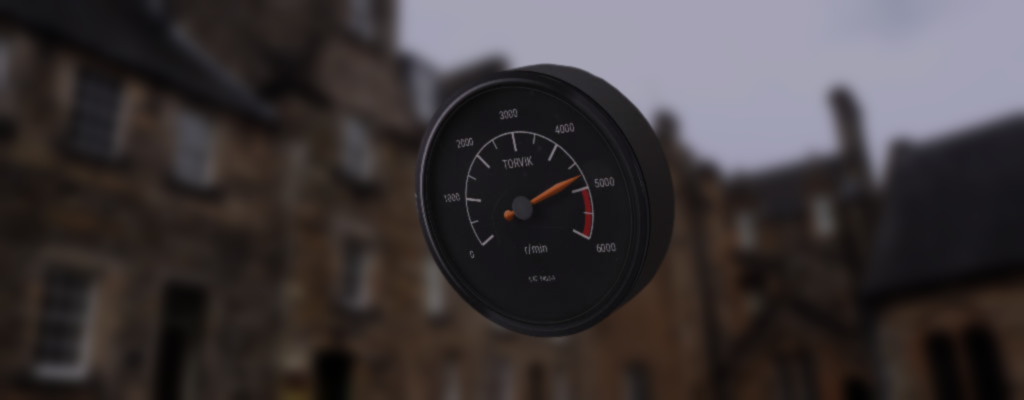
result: **4750** rpm
